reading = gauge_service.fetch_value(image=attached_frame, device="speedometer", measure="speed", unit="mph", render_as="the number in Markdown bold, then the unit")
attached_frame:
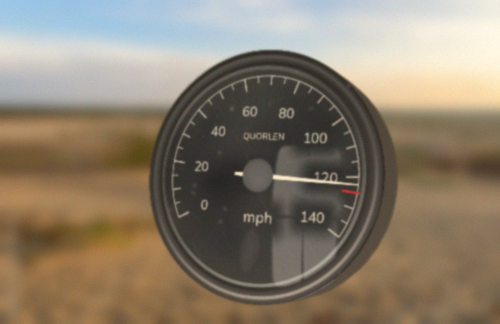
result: **122.5** mph
